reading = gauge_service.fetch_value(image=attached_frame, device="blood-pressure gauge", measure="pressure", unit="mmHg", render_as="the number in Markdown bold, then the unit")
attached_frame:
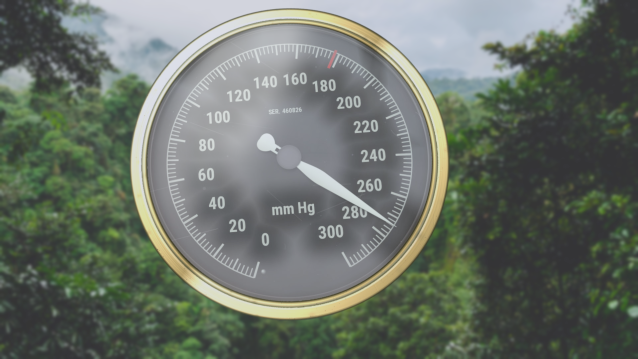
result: **274** mmHg
